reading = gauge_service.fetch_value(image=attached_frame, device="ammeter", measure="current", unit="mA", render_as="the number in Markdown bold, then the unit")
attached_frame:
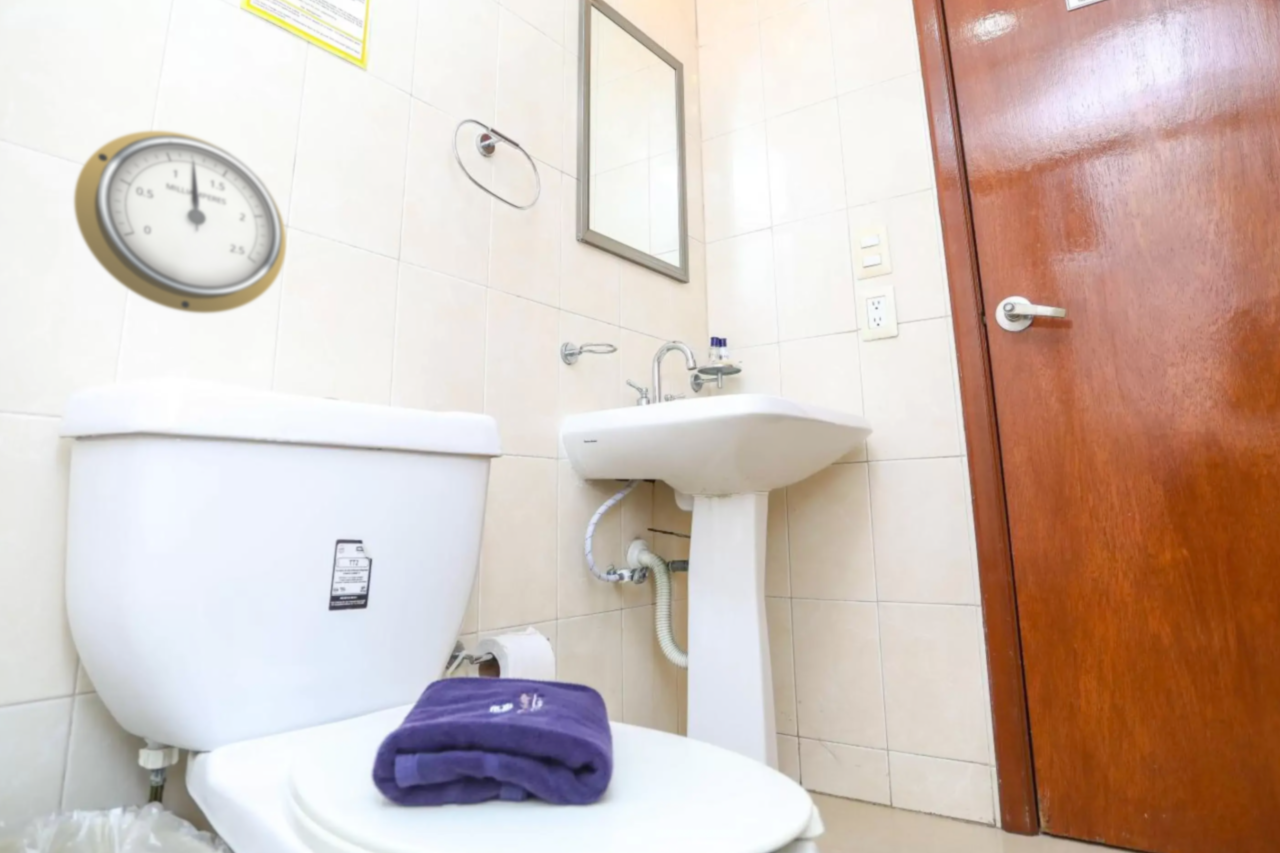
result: **1.2** mA
